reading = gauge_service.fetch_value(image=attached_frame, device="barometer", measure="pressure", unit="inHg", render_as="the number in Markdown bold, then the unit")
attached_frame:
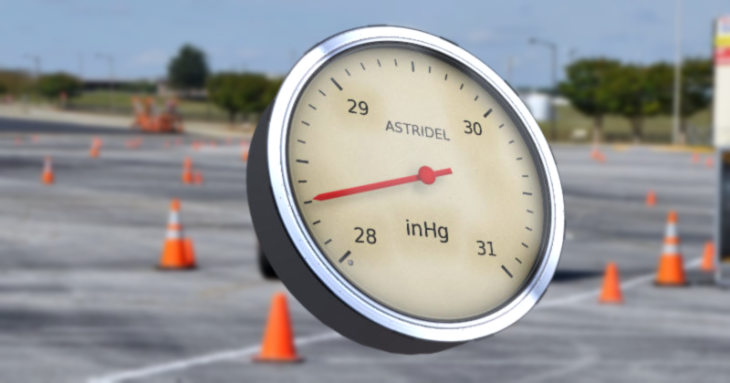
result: **28.3** inHg
